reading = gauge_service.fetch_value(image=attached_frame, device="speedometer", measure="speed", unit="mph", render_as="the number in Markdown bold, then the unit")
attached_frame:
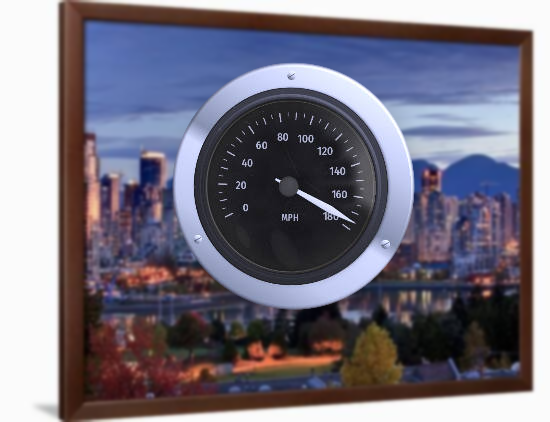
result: **175** mph
